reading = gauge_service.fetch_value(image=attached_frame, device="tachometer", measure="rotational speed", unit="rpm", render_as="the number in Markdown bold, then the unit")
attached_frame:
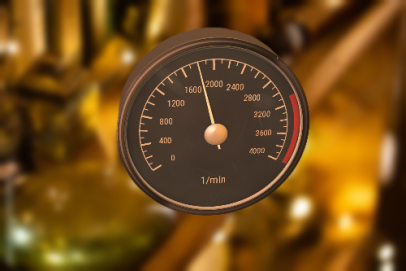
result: **1800** rpm
